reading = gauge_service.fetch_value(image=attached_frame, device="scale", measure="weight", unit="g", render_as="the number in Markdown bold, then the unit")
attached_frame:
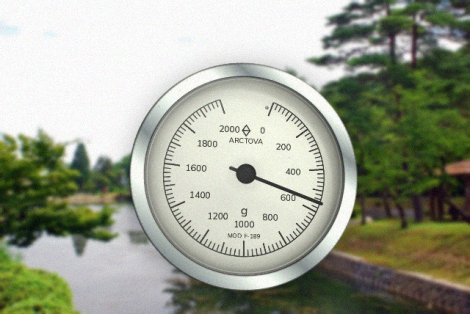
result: **560** g
